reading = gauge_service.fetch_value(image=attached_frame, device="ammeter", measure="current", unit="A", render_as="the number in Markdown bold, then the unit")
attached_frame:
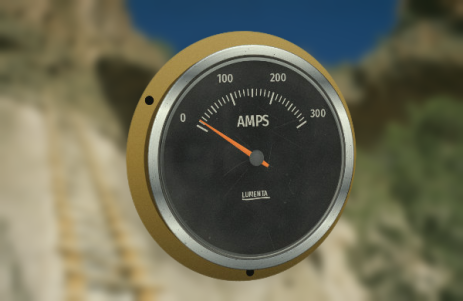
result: **10** A
